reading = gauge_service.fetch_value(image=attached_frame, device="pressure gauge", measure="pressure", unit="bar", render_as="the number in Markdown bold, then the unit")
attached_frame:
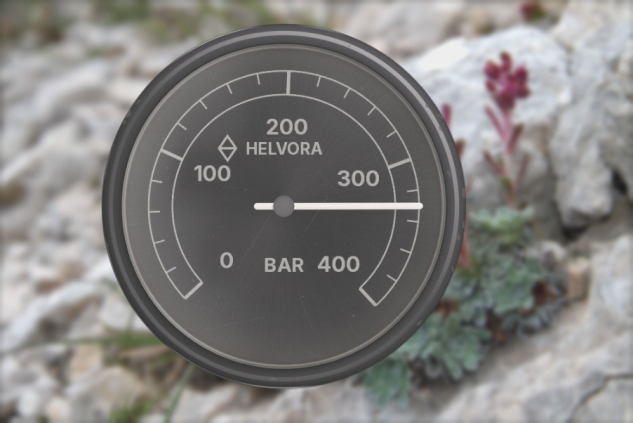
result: **330** bar
